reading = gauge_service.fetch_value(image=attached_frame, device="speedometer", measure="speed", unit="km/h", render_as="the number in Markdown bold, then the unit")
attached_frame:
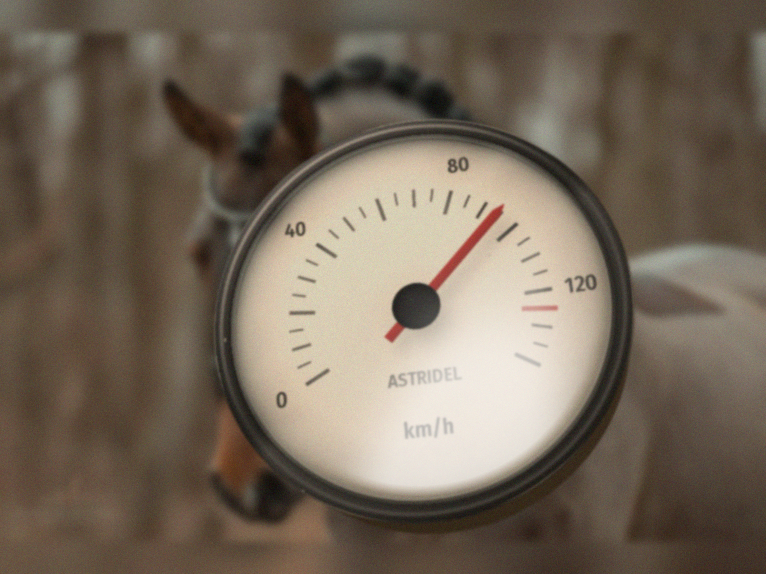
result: **95** km/h
